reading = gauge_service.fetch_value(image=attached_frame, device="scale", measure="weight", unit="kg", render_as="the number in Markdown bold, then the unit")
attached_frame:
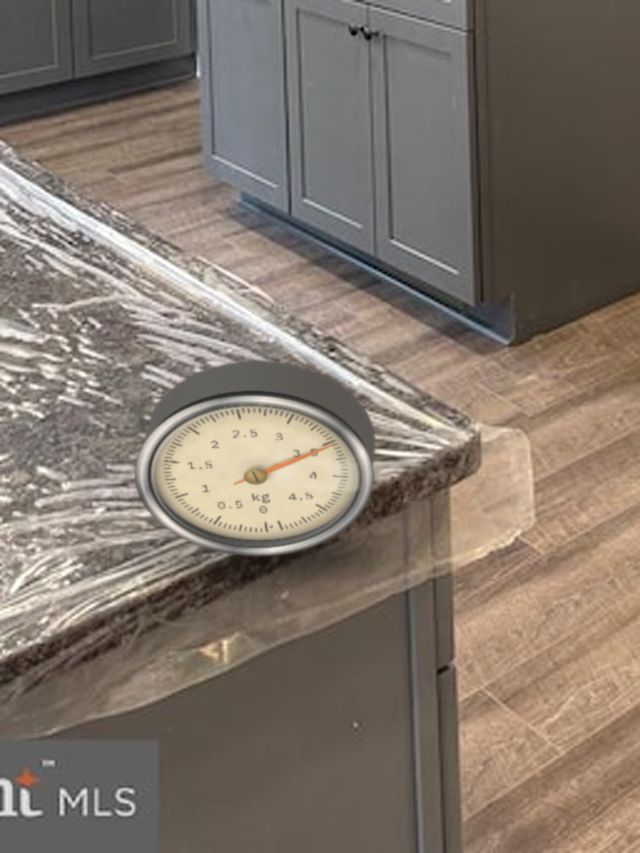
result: **3.5** kg
